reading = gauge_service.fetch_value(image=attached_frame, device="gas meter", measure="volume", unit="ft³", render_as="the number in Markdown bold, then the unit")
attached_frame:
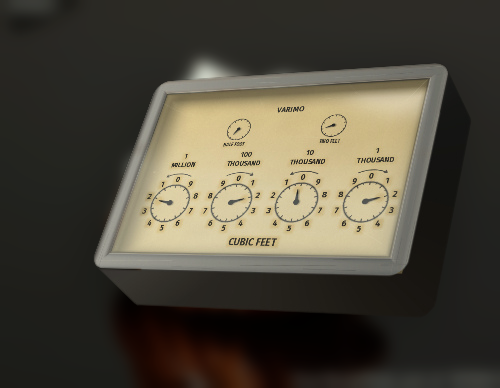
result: **220200** ft³
